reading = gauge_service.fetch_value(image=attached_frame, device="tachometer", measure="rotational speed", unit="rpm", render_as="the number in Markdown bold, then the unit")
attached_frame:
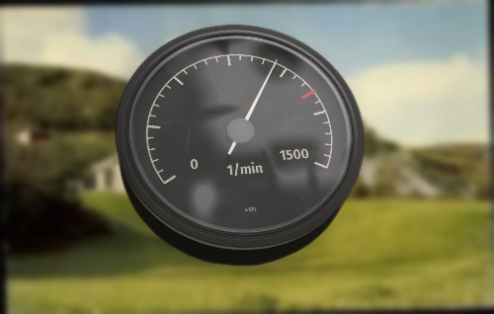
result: **950** rpm
